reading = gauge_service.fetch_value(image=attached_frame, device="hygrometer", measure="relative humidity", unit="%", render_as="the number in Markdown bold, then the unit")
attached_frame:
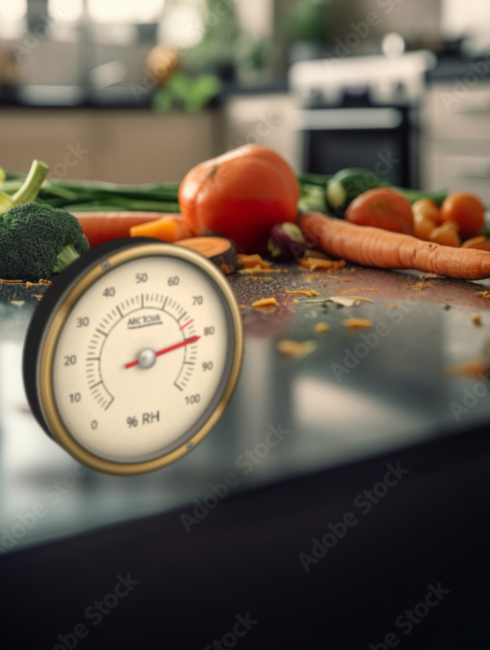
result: **80** %
